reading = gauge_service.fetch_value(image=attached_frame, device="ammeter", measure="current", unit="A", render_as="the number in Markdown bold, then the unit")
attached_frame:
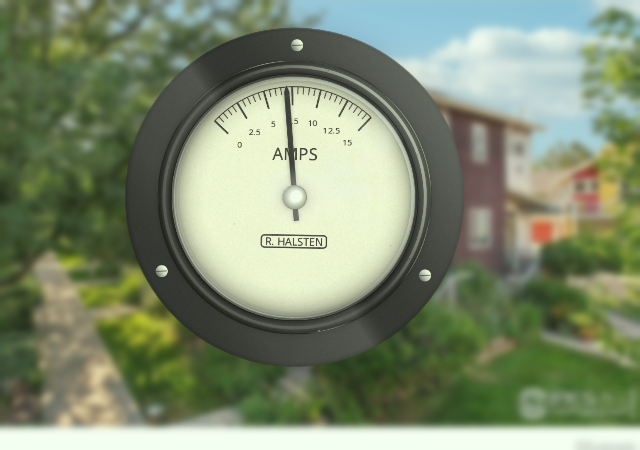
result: **7** A
